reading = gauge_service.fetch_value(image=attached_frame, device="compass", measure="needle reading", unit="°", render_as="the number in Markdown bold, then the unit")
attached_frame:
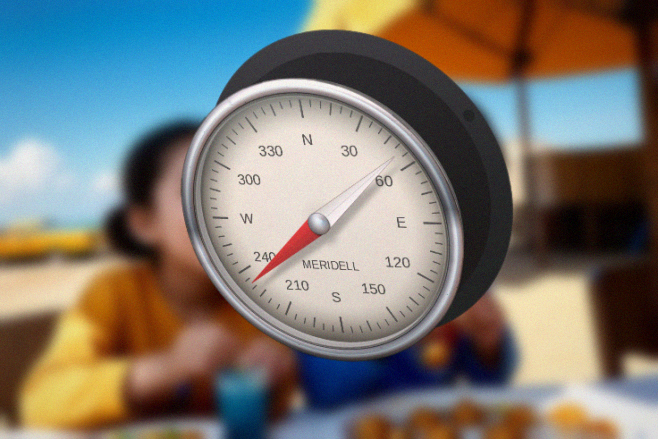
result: **232.5** °
